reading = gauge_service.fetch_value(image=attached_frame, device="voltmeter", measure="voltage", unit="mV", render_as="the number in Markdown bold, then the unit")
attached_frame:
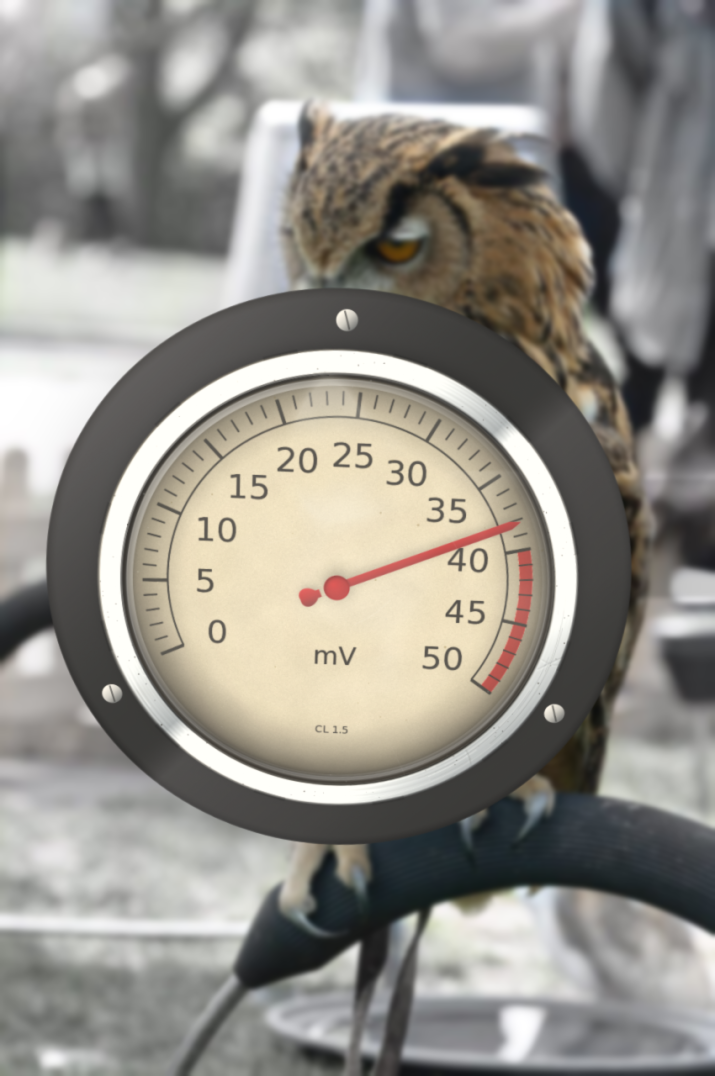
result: **38** mV
